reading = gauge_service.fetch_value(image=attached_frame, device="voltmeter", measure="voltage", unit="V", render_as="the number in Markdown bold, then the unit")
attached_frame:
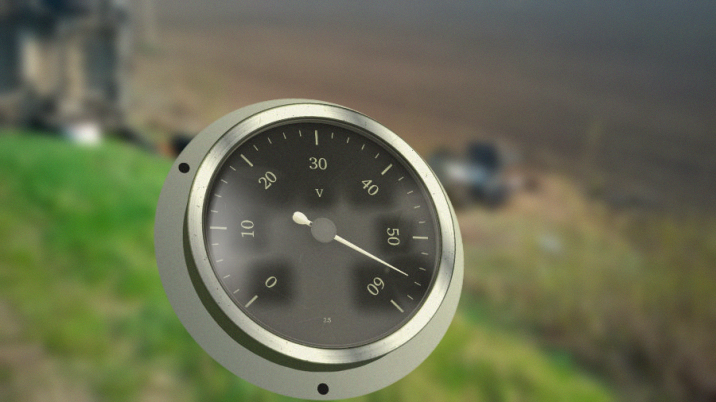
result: **56** V
